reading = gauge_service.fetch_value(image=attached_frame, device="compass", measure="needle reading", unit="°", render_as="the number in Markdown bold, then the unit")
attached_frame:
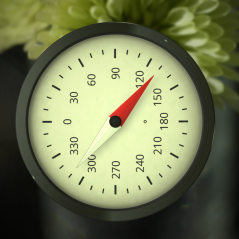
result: **130** °
